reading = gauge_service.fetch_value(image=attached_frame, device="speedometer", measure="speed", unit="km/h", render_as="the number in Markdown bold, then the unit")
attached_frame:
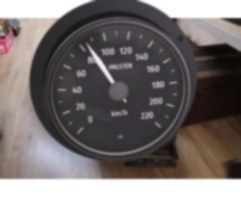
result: **85** km/h
